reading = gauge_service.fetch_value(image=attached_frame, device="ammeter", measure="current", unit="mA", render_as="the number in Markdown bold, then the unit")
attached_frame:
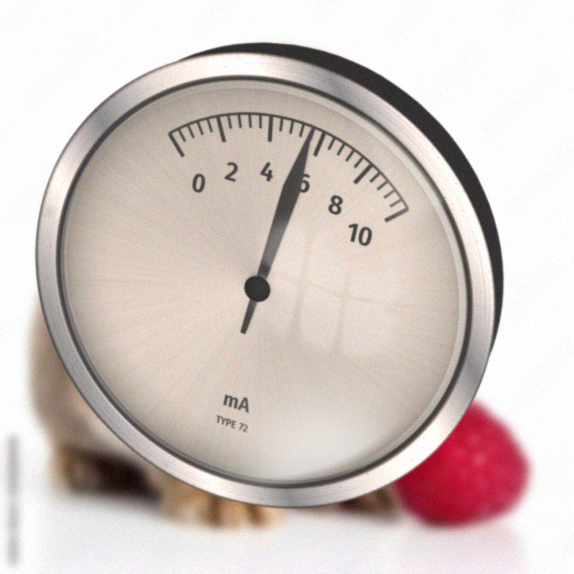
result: **5.6** mA
